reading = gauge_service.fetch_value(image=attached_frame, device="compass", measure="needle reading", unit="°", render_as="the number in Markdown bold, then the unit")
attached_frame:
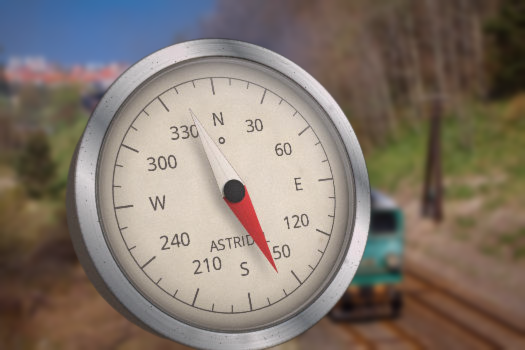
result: **160** °
